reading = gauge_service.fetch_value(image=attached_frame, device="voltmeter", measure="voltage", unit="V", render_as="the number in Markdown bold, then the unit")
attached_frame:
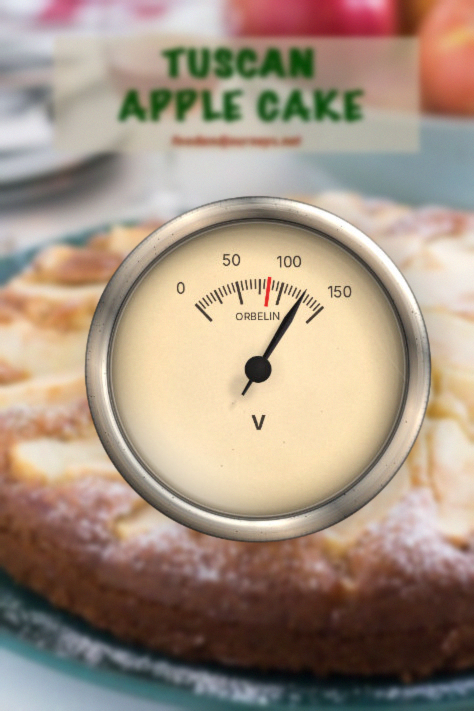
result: **125** V
